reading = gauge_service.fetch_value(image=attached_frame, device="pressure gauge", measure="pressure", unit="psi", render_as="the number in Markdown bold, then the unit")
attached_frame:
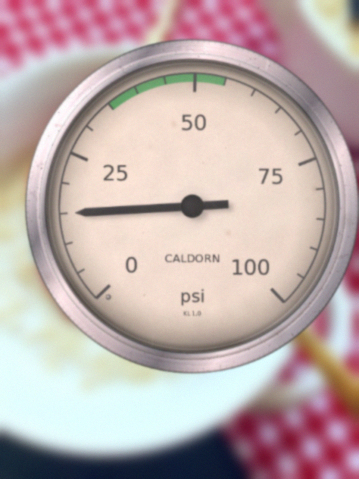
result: **15** psi
